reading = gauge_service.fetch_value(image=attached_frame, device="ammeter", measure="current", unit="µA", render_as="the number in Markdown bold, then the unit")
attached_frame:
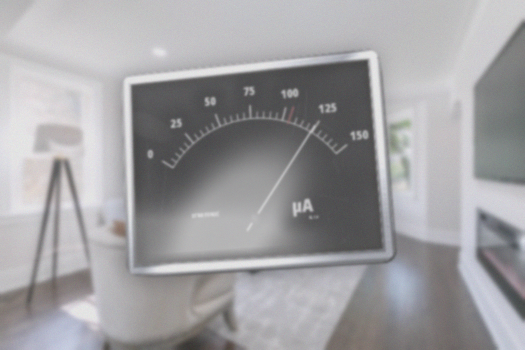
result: **125** µA
